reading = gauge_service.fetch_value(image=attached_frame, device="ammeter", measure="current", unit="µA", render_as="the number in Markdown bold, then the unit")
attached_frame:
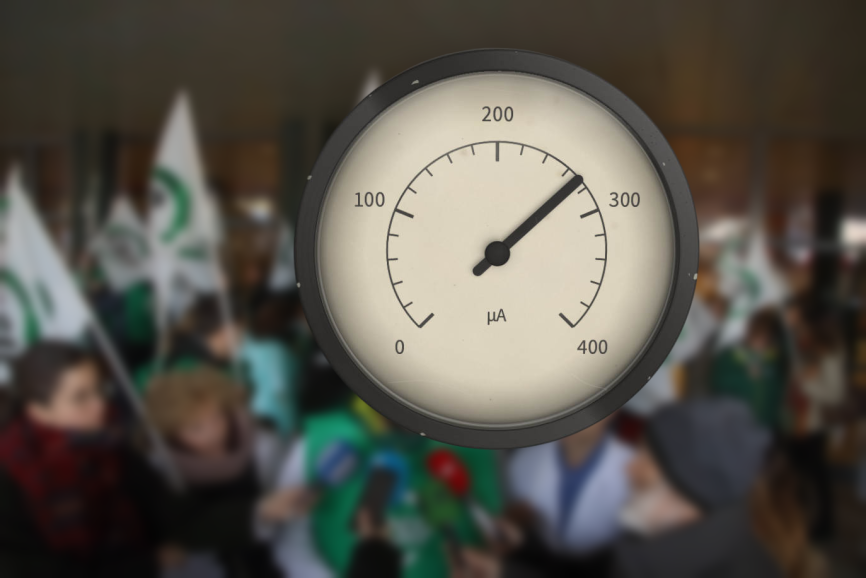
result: **270** µA
